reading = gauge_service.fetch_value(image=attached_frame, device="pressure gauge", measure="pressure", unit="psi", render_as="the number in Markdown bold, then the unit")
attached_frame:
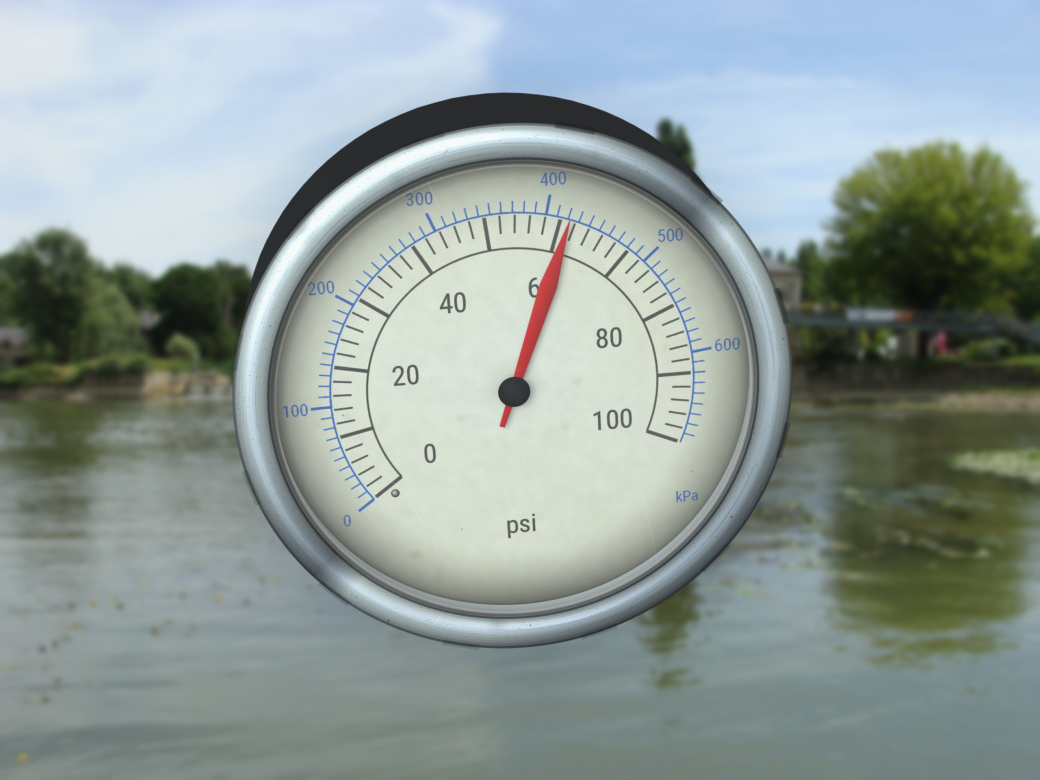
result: **61** psi
